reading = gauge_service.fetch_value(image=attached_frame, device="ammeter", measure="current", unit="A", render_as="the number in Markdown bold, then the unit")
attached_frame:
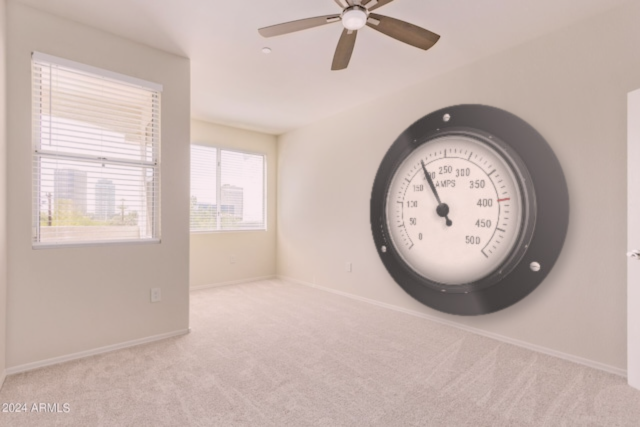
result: **200** A
